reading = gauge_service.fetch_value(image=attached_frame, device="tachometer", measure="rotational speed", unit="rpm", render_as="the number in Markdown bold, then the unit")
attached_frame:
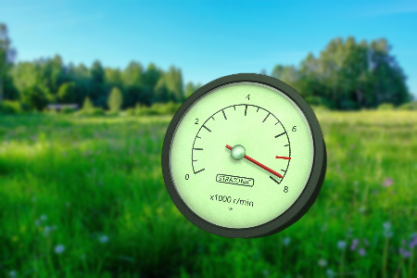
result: **7750** rpm
